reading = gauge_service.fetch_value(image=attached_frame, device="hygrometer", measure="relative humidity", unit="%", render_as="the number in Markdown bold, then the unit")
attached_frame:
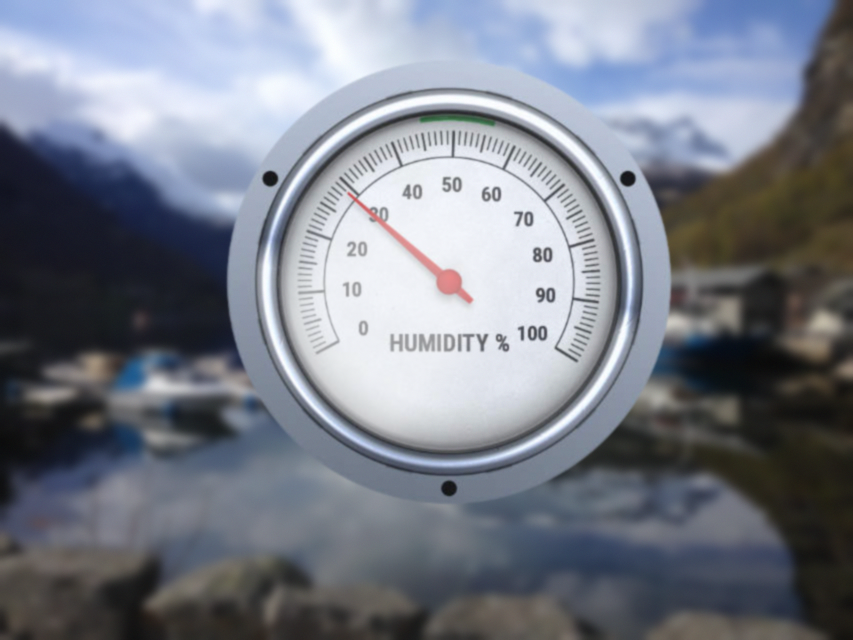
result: **29** %
